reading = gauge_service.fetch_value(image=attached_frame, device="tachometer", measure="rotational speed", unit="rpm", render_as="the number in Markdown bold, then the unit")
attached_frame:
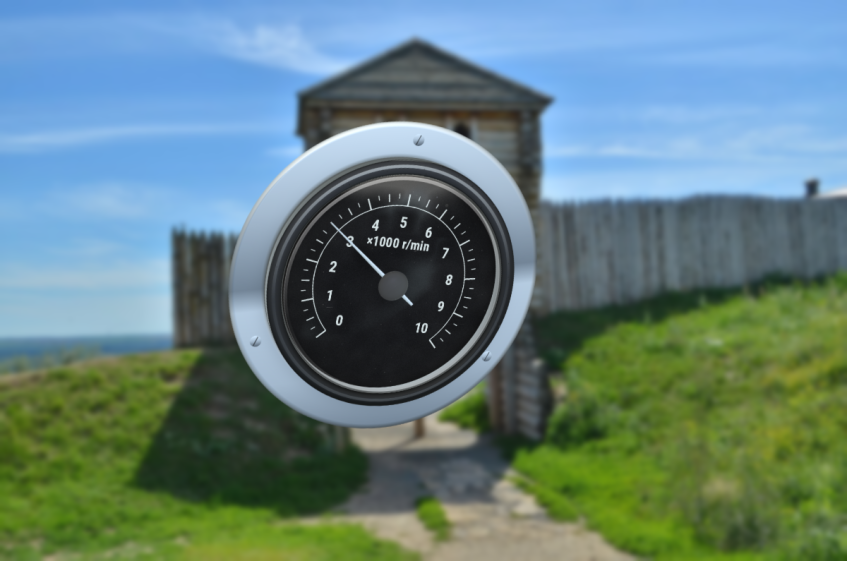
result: **3000** rpm
